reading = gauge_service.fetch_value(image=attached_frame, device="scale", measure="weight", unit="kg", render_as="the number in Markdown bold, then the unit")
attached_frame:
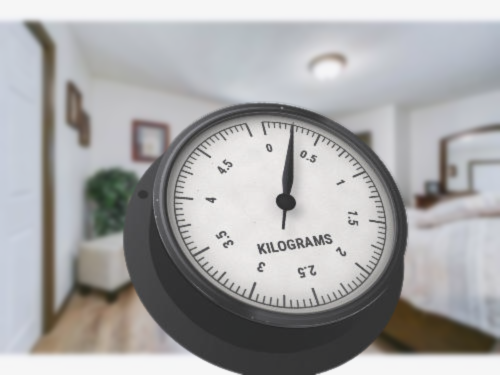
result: **0.25** kg
